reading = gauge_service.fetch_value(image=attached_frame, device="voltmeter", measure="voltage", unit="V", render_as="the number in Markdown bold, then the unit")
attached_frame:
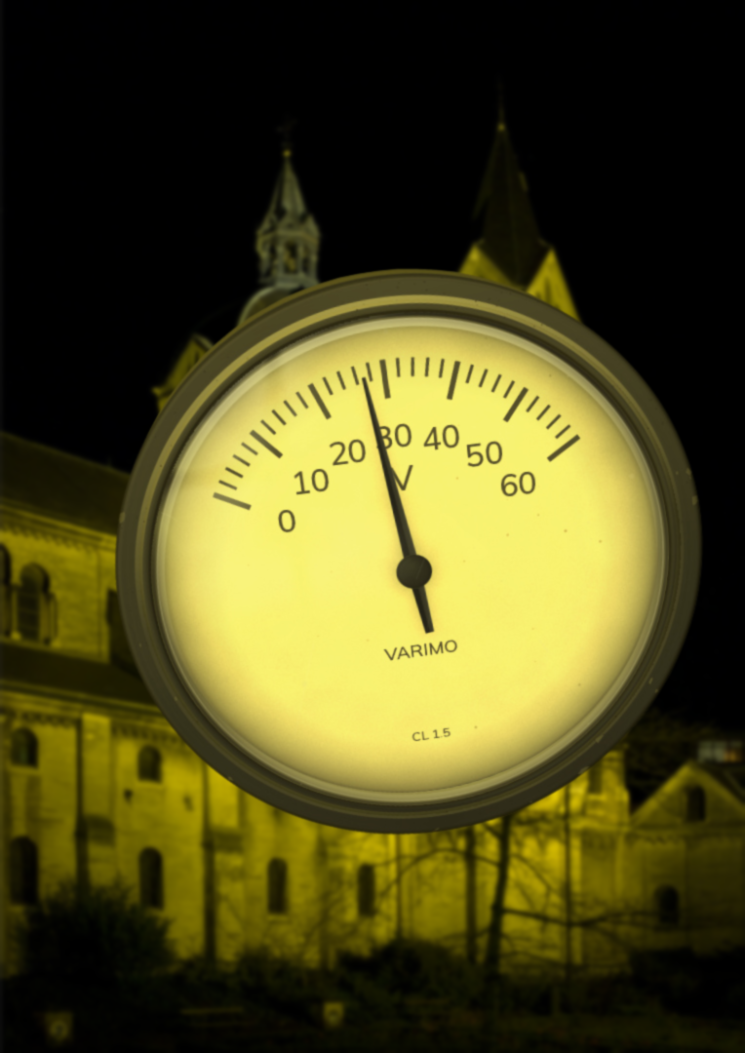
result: **27** V
